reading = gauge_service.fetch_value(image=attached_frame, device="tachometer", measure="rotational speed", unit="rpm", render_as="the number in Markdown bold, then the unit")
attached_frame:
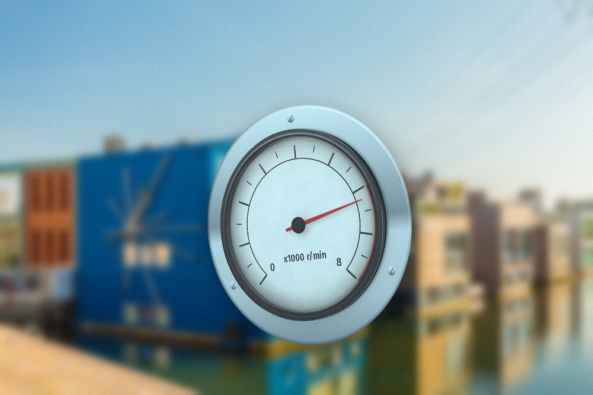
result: **6250** rpm
